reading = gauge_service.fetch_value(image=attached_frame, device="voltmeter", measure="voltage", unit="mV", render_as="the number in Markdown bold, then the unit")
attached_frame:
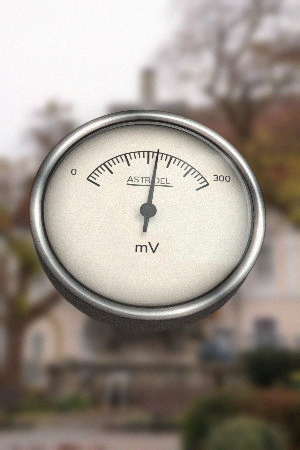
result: **170** mV
